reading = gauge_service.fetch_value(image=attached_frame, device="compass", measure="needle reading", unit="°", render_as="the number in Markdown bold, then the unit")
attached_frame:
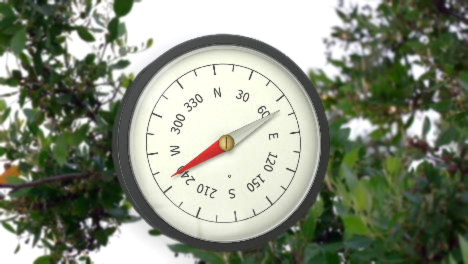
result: **247.5** °
